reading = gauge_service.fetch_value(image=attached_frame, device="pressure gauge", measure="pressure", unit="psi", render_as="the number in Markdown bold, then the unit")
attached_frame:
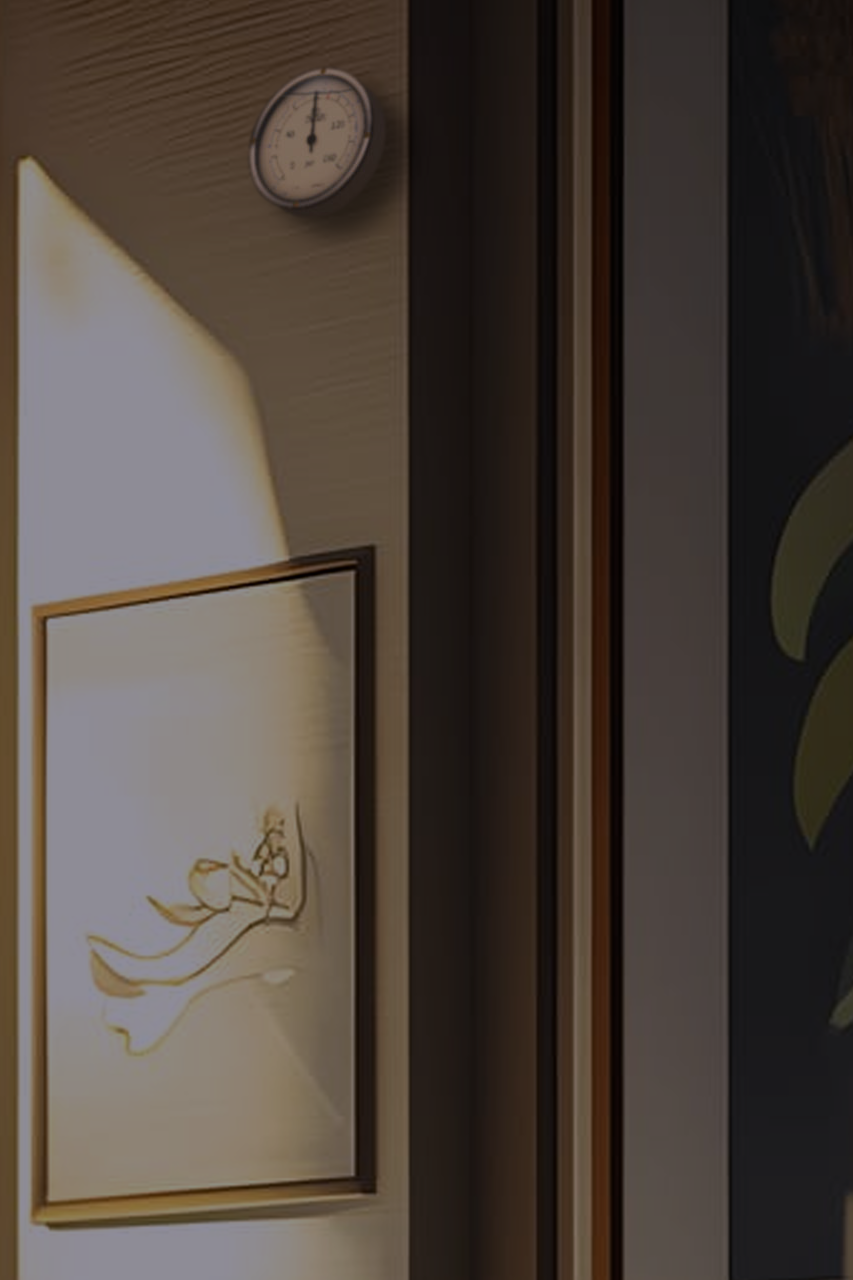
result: **80** psi
